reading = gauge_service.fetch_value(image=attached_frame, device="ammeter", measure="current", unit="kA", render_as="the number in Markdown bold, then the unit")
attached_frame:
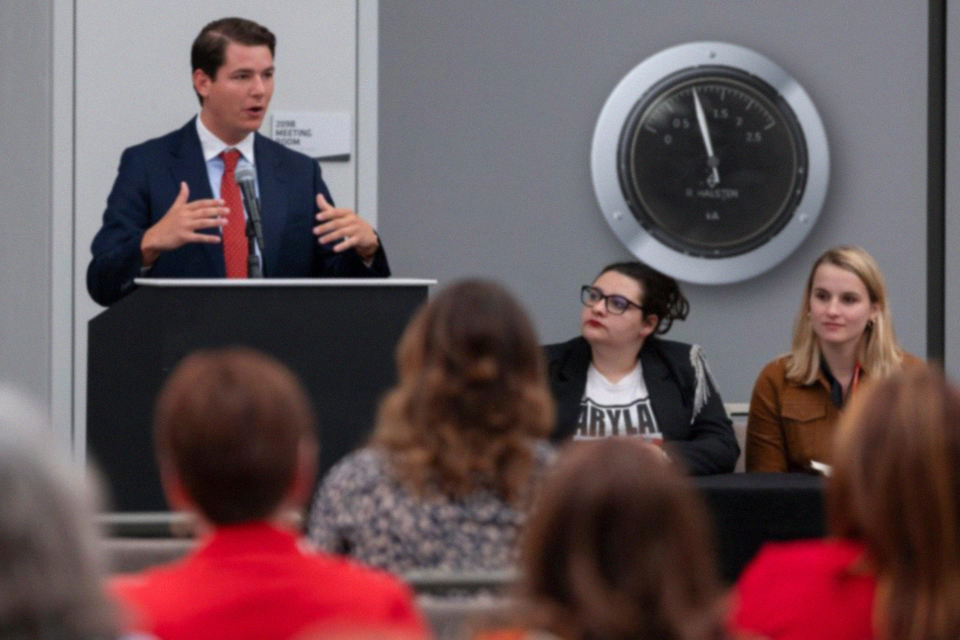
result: **1** kA
